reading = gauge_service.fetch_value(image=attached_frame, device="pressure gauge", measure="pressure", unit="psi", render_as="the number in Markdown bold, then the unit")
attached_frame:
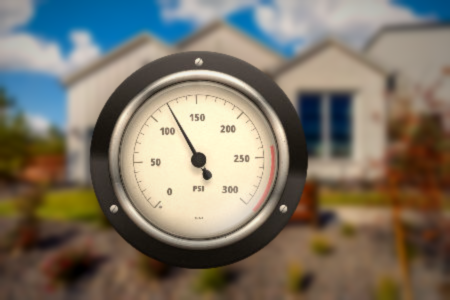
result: **120** psi
